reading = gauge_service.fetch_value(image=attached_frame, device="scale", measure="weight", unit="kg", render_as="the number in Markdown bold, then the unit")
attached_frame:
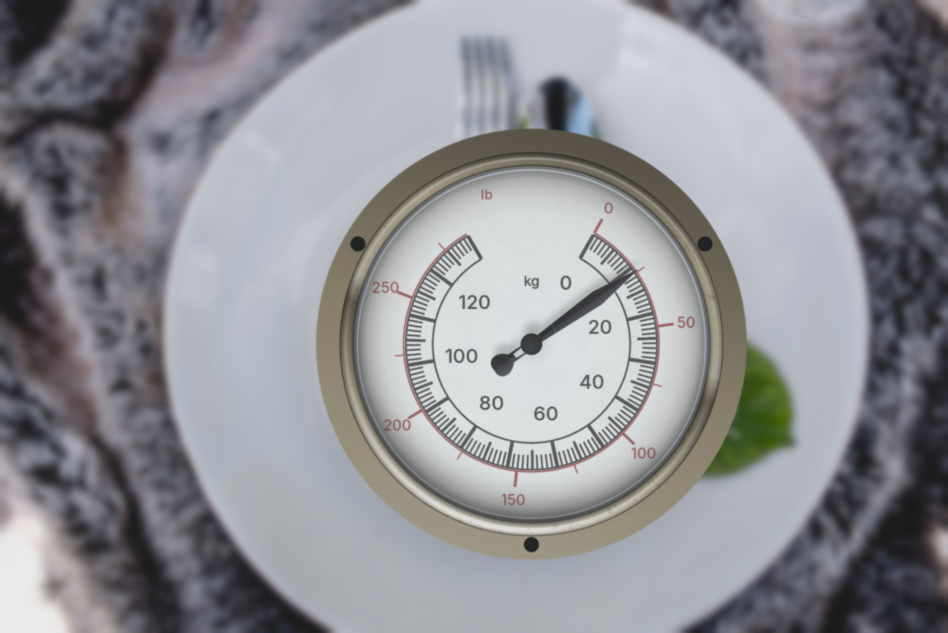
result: **11** kg
